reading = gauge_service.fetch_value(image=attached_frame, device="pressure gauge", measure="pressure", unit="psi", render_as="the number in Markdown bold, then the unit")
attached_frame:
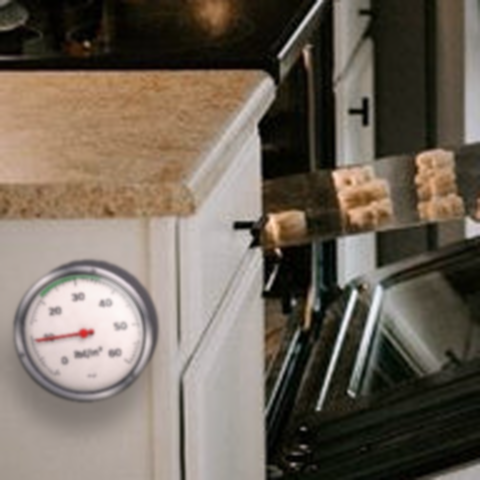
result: **10** psi
